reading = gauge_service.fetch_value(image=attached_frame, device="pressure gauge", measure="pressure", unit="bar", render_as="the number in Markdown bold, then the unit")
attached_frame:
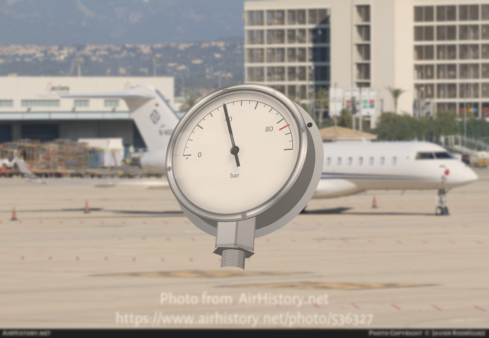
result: **40** bar
